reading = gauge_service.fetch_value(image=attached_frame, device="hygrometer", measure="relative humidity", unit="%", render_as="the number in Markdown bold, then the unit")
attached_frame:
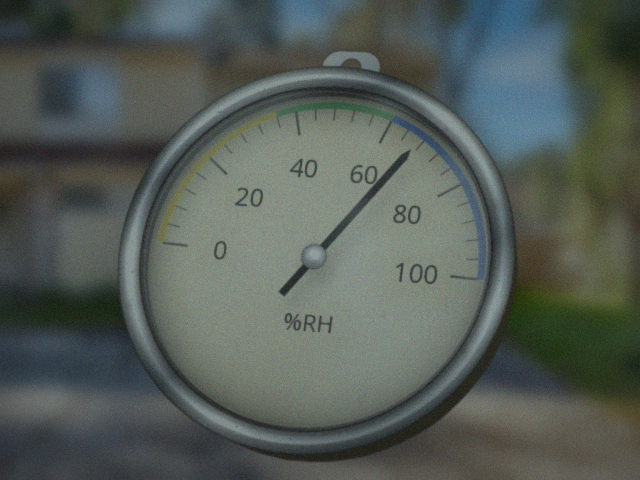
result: **68** %
